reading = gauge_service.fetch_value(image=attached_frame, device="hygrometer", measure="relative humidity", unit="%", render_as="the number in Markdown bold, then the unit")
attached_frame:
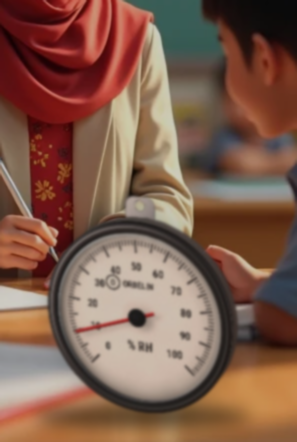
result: **10** %
